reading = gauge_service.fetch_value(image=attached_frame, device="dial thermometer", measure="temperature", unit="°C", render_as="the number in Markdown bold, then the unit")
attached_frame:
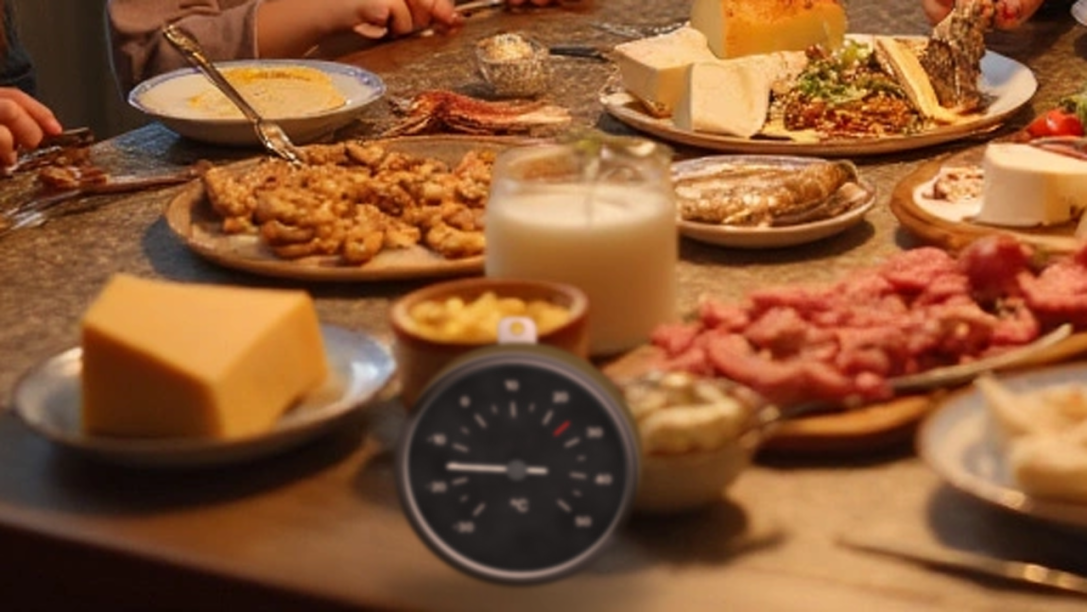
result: **-15** °C
